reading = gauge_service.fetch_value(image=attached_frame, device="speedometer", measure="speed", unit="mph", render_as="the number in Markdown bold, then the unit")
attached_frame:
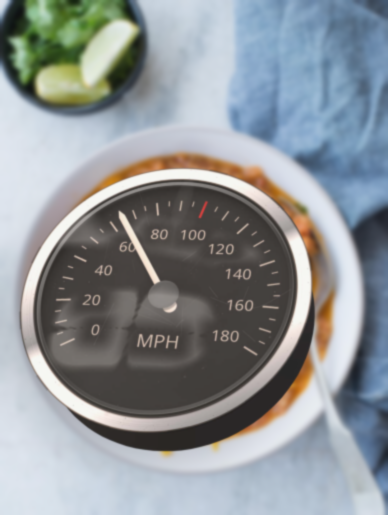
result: **65** mph
